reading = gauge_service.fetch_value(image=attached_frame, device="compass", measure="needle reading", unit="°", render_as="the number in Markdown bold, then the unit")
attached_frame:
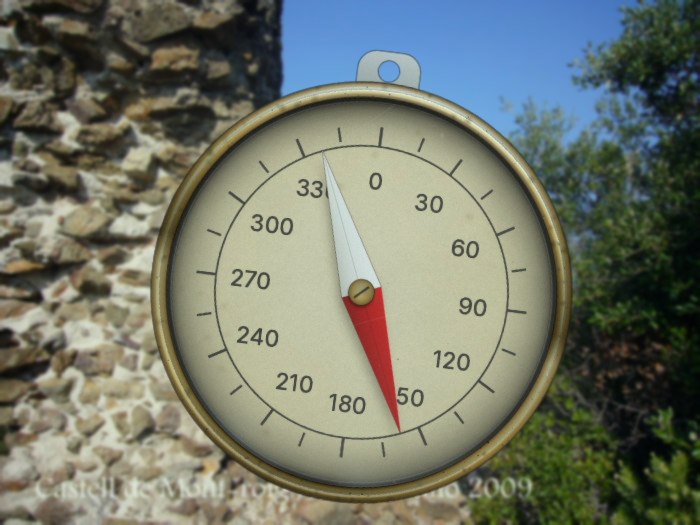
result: **157.5** °
